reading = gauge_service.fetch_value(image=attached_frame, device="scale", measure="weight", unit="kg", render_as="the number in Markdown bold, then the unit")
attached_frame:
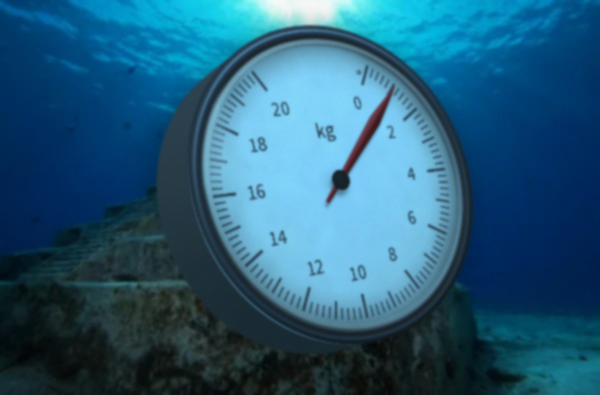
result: **1** kg
